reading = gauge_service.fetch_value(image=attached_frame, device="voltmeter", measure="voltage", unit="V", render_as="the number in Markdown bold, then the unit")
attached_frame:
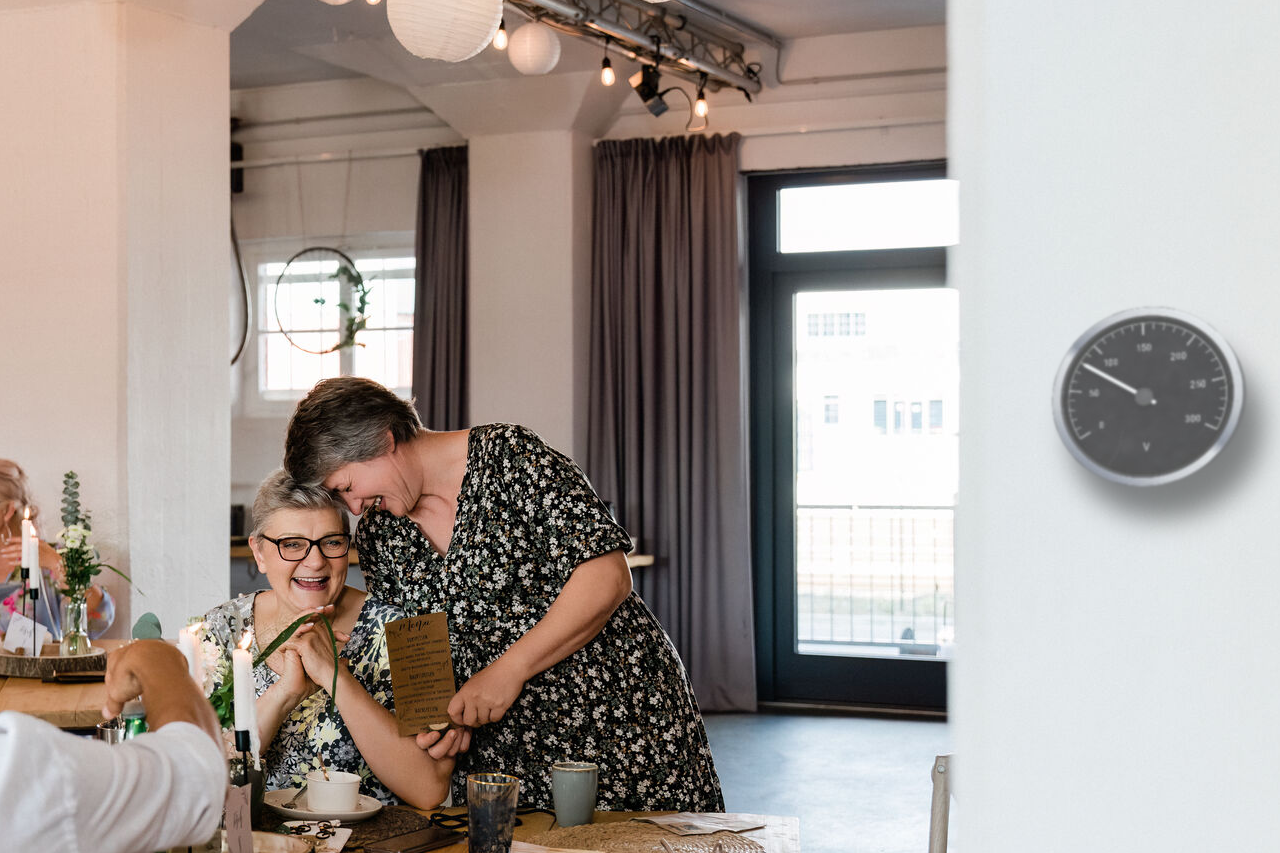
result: **80** V
